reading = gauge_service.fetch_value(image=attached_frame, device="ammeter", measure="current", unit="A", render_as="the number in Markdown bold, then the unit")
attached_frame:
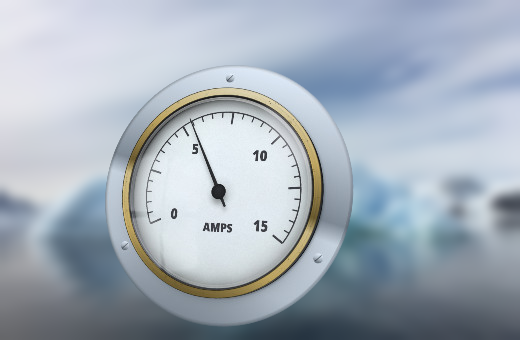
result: **5.5** A
